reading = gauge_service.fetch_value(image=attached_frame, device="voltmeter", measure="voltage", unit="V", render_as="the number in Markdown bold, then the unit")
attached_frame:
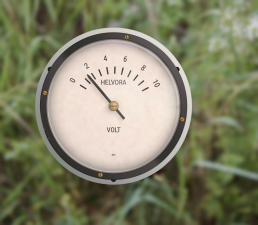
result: **1.5** V
